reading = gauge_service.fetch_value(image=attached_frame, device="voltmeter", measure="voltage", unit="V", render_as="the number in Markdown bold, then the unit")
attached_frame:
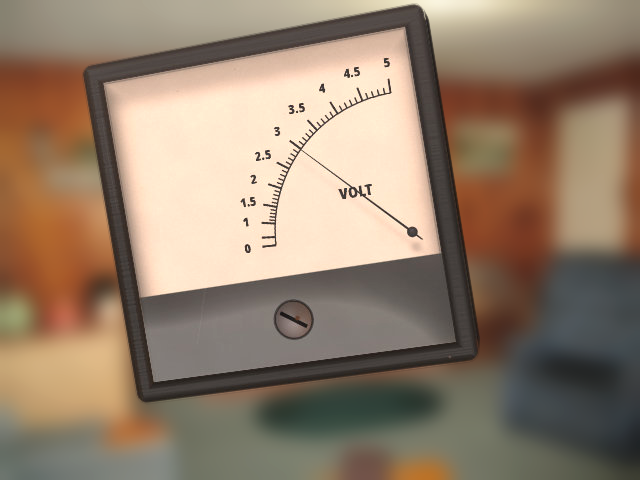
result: **3** V
